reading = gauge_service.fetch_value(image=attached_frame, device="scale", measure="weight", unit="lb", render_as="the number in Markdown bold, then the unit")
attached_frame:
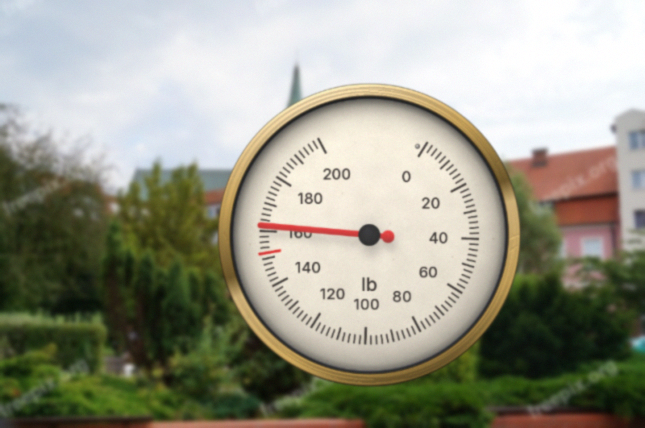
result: **162** lb
